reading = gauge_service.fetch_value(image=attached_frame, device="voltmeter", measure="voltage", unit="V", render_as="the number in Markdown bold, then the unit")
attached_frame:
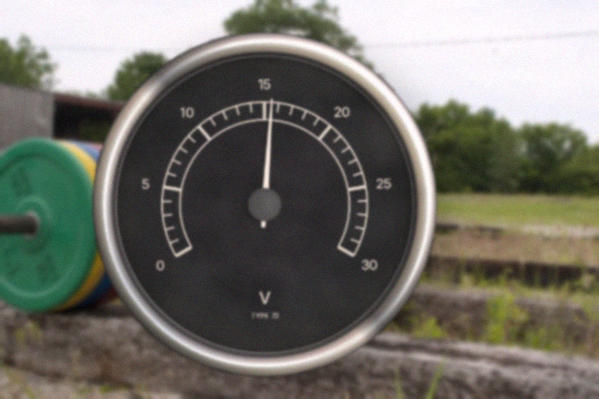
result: **15.5** V
